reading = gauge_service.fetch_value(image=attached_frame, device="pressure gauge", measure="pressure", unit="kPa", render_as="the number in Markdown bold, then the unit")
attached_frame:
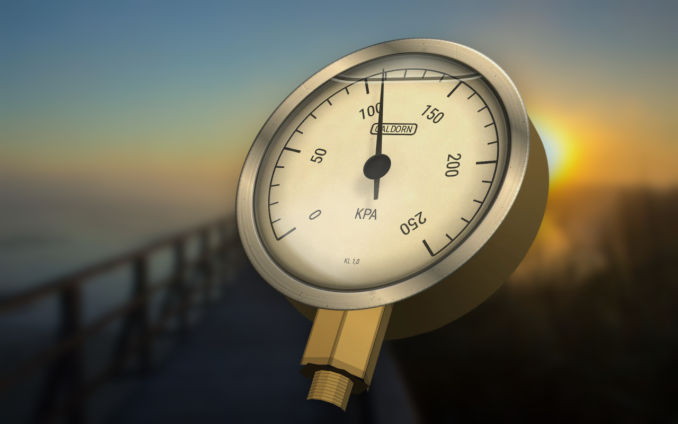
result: **110** kPa
